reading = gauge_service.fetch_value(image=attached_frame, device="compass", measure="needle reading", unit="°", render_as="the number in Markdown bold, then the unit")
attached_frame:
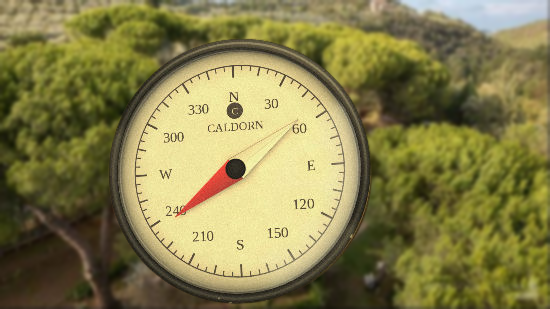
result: **235** °
